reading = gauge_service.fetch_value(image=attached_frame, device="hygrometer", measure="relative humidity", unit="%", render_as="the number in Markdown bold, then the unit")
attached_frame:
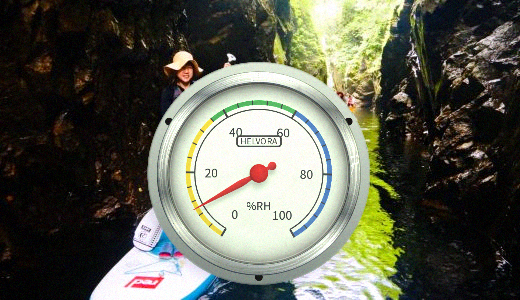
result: **10** %
